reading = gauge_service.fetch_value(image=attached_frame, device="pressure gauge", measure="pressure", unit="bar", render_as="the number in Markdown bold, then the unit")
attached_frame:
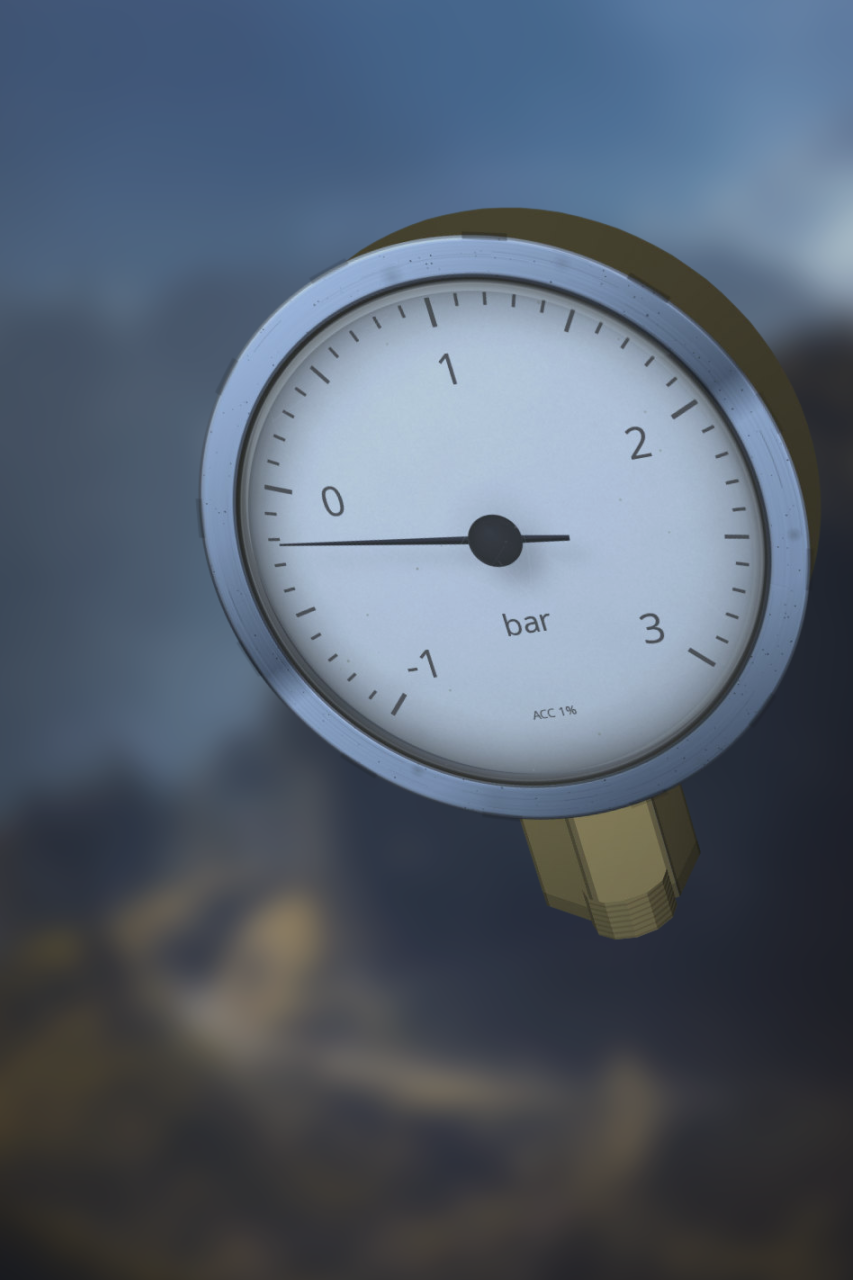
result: **-0.2** bar
